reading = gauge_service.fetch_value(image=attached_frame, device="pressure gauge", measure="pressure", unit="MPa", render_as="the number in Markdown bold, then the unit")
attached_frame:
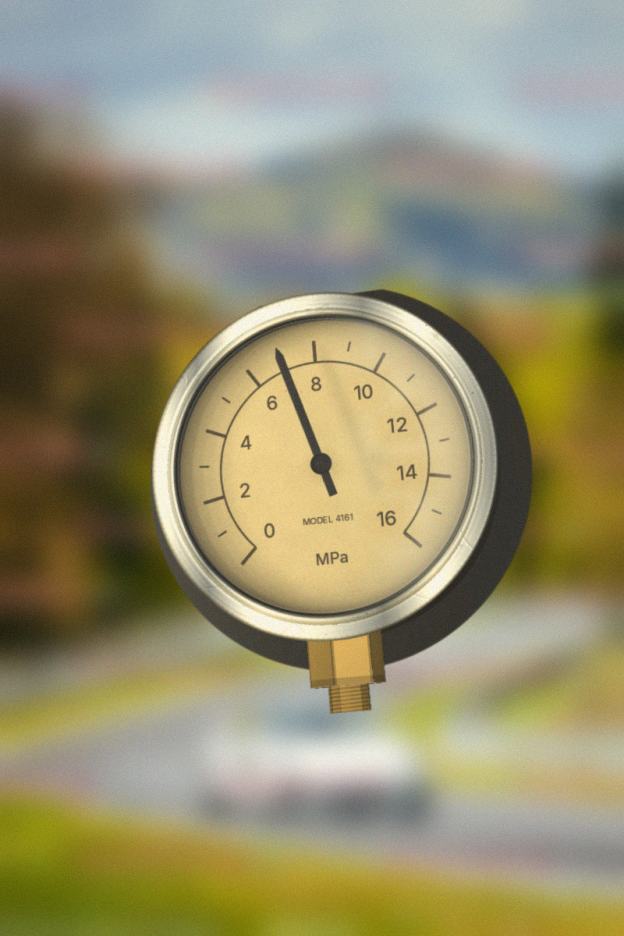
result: **7** MPa
